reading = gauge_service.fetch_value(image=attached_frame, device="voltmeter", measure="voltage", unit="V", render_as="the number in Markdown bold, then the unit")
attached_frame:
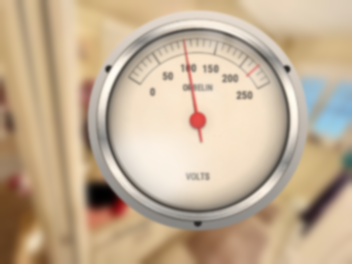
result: **100** V
